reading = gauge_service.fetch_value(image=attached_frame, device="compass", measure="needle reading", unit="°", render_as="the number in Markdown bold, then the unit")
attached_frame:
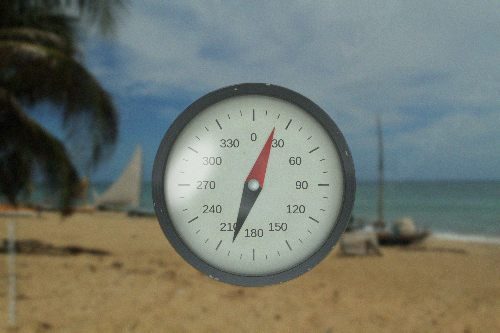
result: **20** °
